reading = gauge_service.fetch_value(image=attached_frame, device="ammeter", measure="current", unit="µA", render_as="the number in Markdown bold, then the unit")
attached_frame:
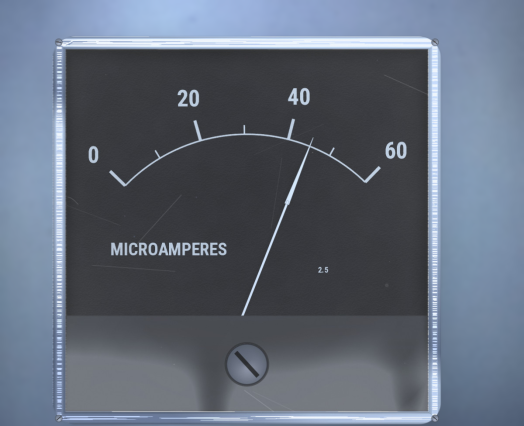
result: **45** µA
